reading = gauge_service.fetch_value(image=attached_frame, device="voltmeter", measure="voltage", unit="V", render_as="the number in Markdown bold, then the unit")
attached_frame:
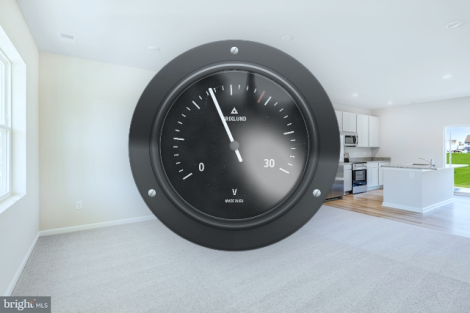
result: **12.5** V
